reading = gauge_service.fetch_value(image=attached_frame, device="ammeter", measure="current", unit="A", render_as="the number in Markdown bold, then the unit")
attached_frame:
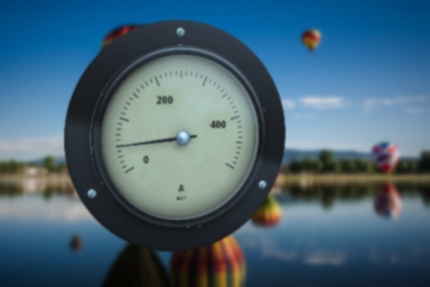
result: **50** A
